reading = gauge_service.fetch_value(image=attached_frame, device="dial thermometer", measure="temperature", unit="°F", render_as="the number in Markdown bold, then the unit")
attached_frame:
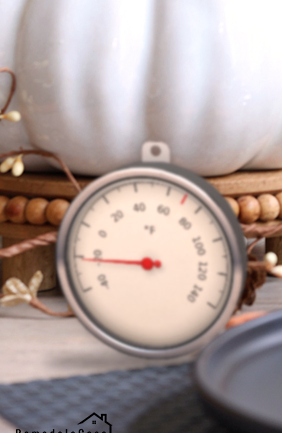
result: **-20** °F
